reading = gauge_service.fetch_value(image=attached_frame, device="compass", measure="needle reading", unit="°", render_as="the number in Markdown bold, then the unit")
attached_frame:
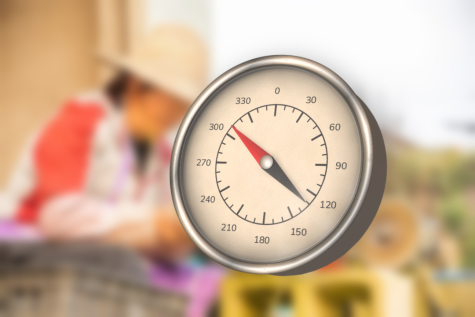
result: **310** °
